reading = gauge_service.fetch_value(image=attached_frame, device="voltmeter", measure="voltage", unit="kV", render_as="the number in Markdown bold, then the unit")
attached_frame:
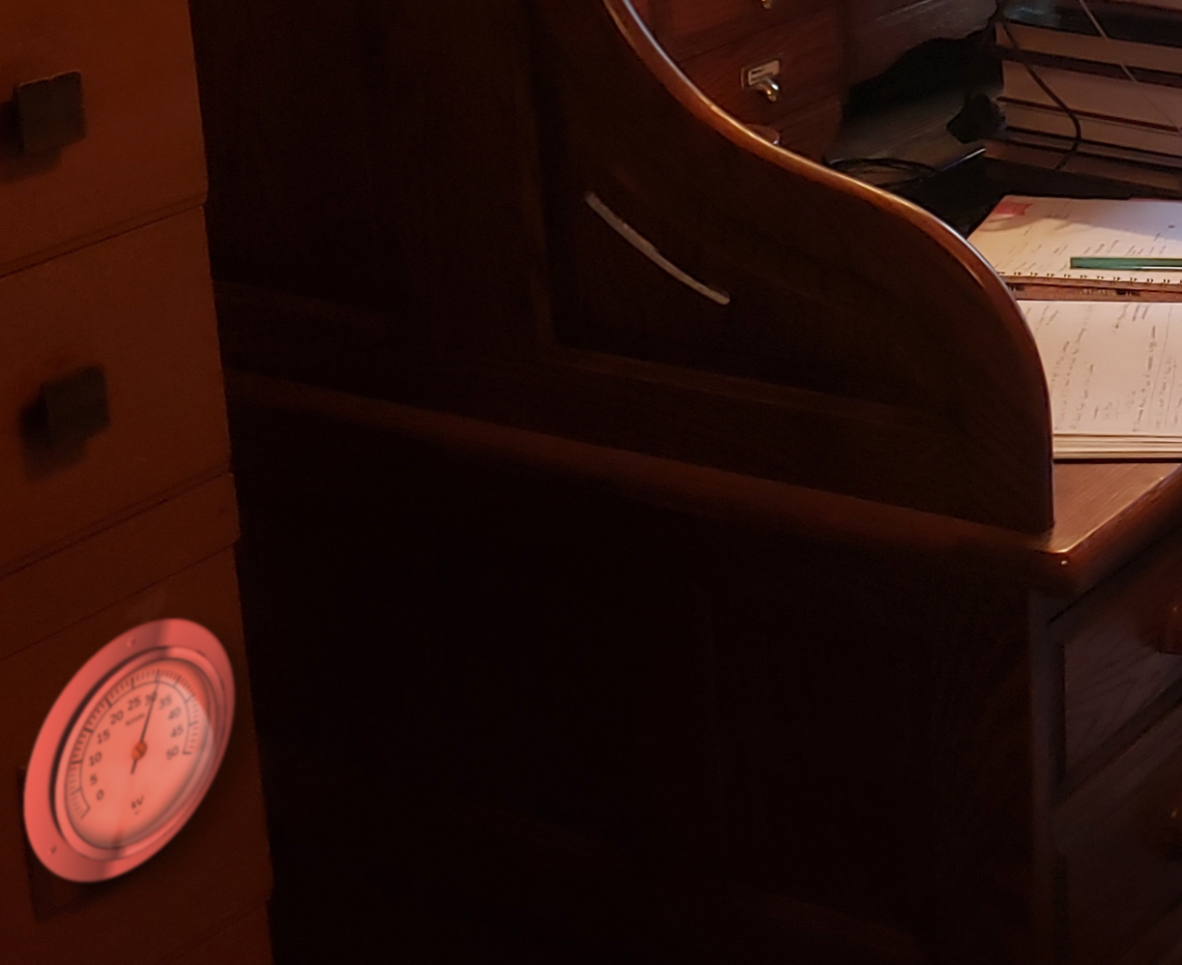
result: **30** kV
